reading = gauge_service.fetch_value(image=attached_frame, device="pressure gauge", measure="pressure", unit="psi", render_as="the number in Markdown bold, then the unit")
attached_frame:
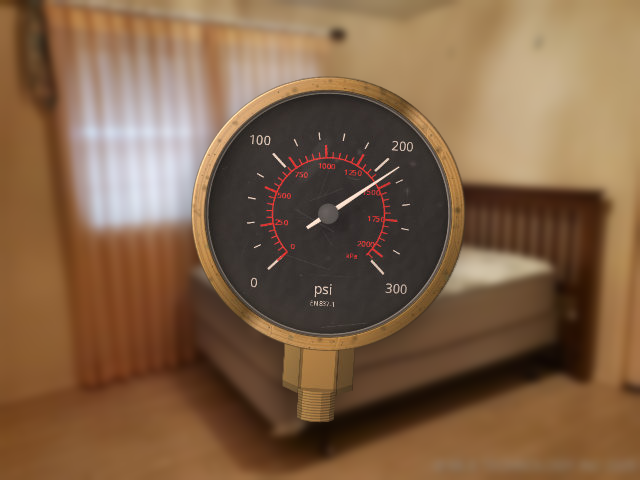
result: **210** psi
